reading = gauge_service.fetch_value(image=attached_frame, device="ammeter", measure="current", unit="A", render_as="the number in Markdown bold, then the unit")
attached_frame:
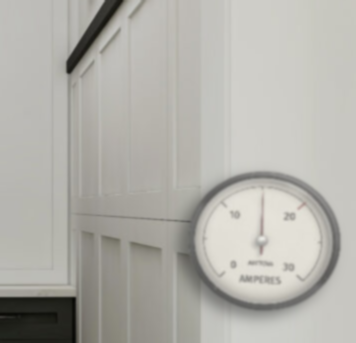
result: **15** A
